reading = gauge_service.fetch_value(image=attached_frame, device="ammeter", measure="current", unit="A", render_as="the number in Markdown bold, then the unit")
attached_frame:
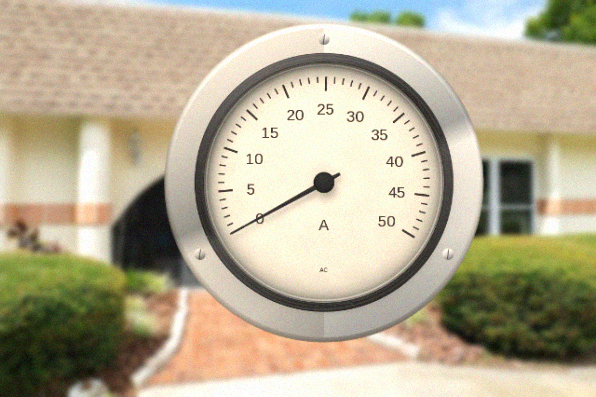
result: **0** A
